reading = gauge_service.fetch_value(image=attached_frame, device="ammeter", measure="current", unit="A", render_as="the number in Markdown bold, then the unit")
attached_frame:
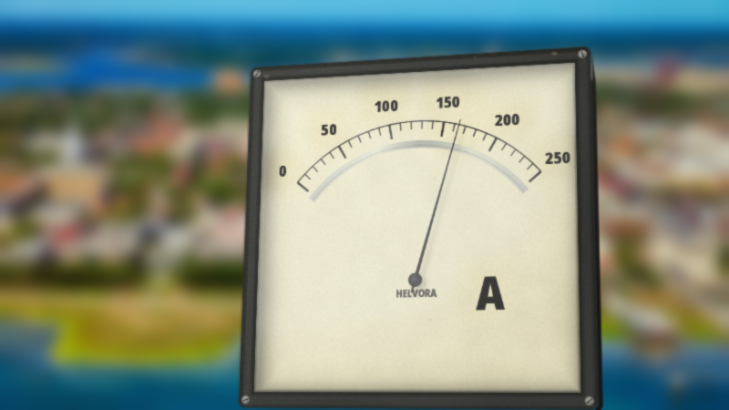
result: **165** A
